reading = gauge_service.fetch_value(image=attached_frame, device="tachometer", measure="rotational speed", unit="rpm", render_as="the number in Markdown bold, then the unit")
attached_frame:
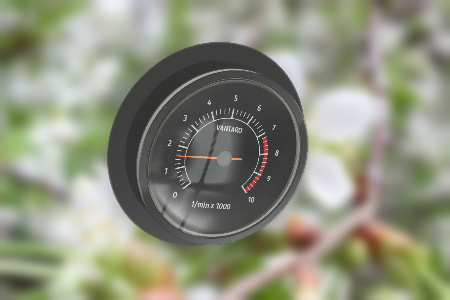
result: **1600** rpm
